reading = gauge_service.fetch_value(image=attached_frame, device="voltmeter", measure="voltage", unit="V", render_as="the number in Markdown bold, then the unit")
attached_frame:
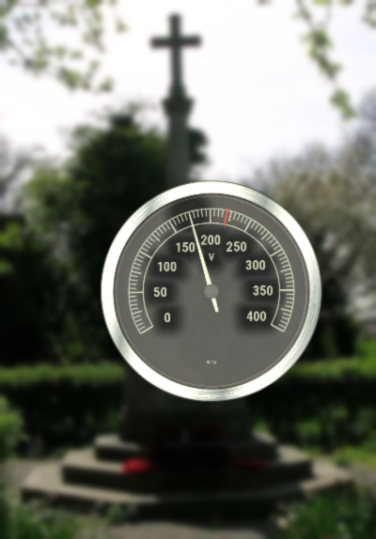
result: **175** V
